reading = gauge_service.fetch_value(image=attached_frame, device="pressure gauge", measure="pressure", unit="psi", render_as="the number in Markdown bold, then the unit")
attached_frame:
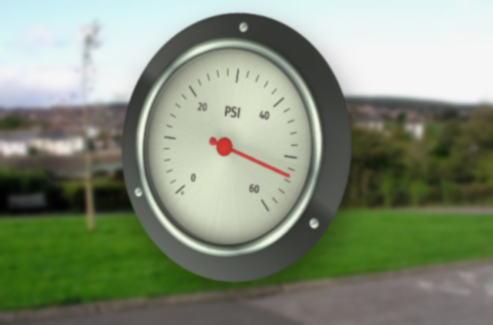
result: **53** psi
